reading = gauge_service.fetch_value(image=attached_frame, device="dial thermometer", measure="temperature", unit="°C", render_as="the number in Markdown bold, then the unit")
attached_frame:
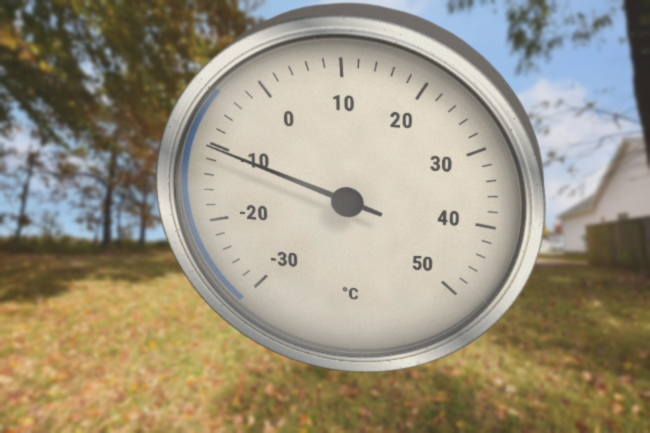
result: **-10** °C
